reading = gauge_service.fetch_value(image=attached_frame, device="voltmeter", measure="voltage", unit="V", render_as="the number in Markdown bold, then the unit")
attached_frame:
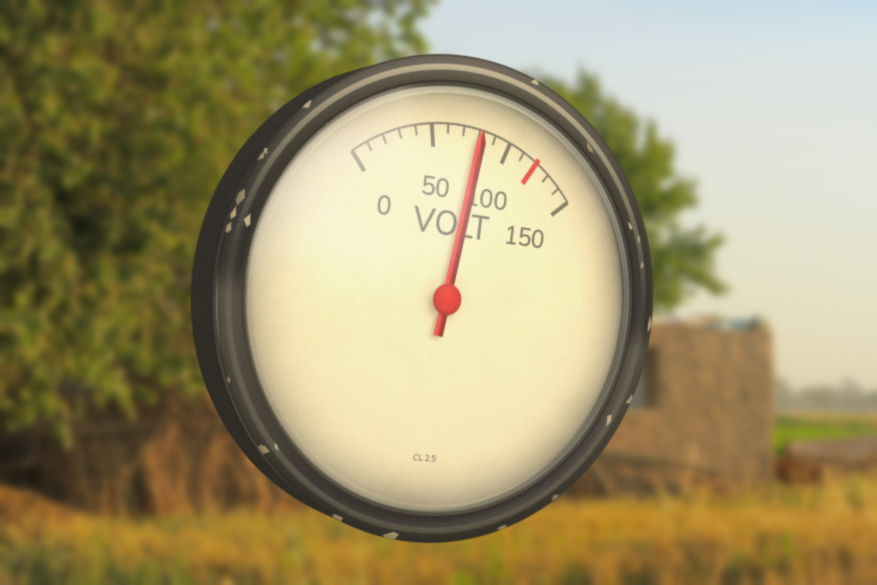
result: **80** V
